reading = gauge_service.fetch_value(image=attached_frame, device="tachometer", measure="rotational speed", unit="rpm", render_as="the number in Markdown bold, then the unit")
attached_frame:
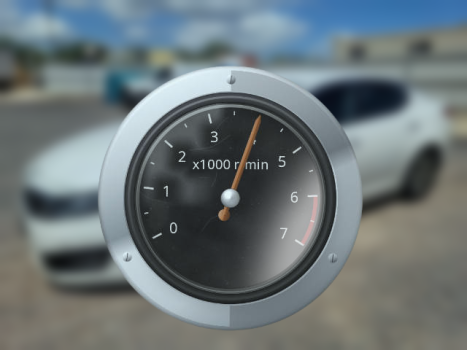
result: **4000** rpm
